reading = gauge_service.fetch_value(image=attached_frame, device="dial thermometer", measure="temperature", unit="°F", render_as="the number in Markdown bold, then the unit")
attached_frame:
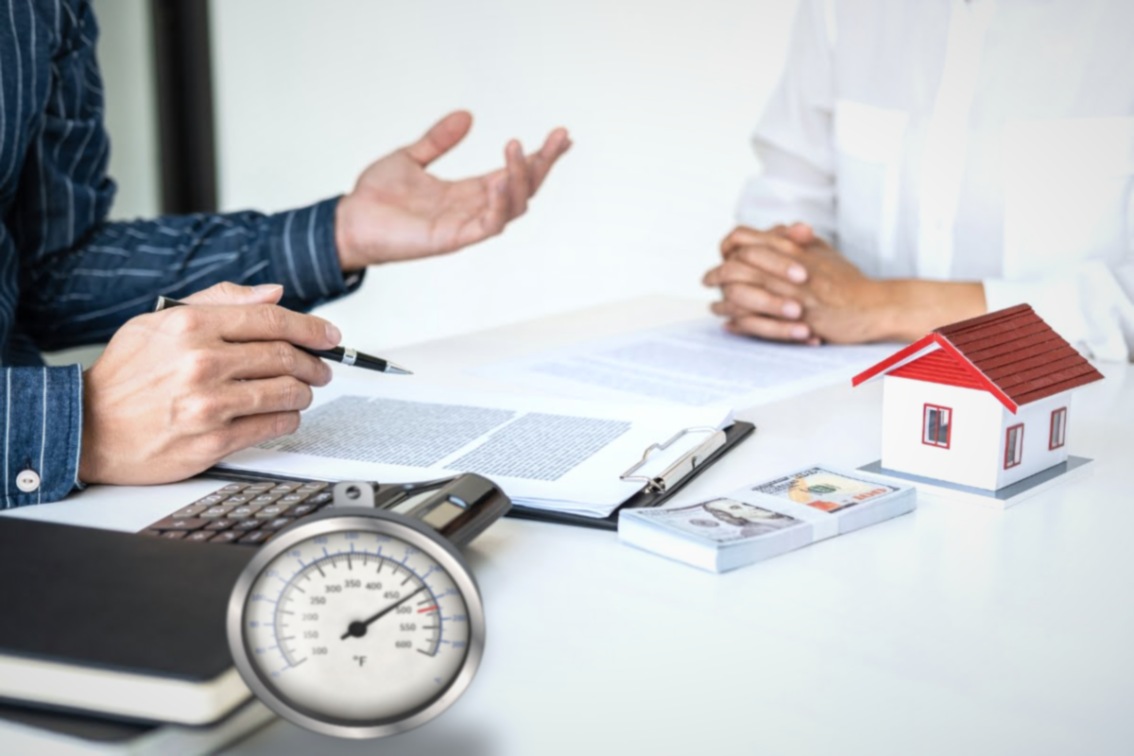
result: **475** °F
